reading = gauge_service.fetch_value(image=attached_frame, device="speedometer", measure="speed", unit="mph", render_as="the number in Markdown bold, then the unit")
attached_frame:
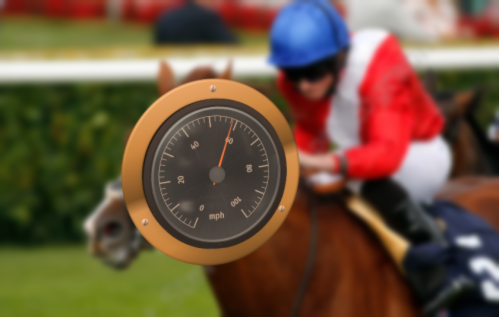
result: **58** mph
